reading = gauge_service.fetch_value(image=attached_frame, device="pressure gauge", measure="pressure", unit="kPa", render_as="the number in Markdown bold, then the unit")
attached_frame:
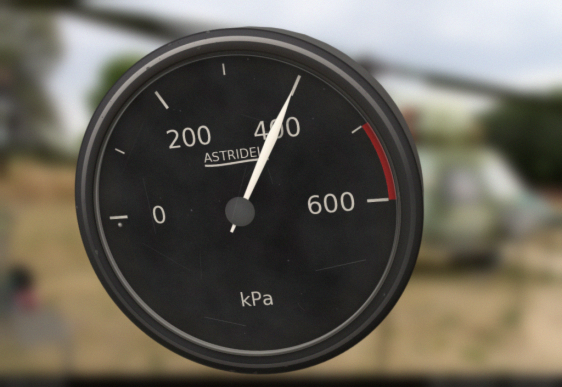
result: **400** kPa
